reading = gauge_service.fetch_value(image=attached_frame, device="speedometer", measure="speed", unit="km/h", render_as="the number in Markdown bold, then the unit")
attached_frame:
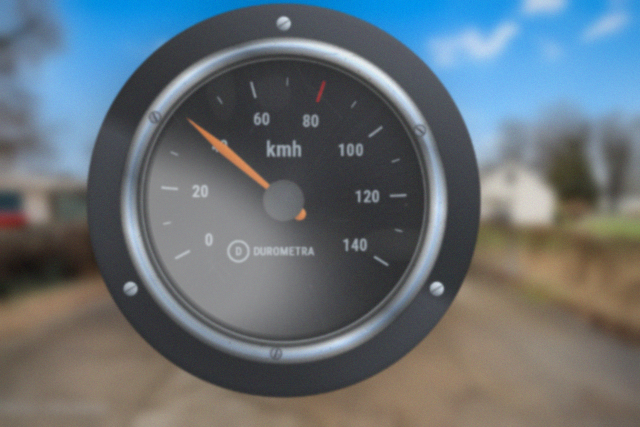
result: **40** km/h
